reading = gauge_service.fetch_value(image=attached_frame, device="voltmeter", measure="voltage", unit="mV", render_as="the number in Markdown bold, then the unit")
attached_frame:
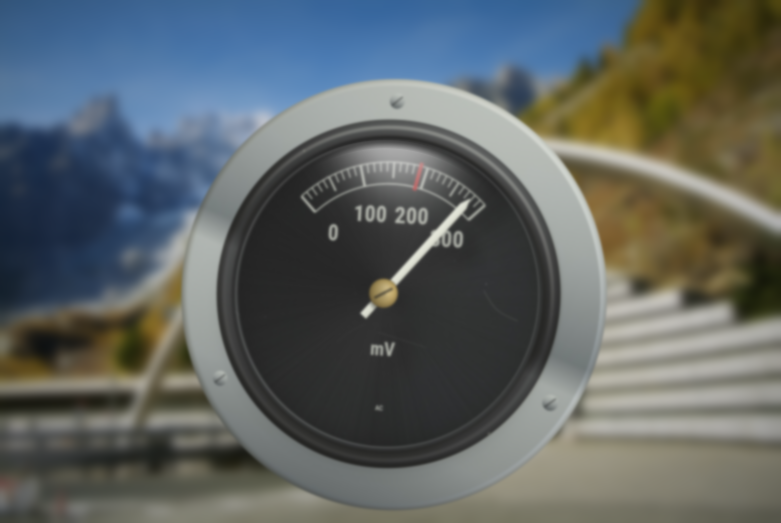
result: **280** mV
